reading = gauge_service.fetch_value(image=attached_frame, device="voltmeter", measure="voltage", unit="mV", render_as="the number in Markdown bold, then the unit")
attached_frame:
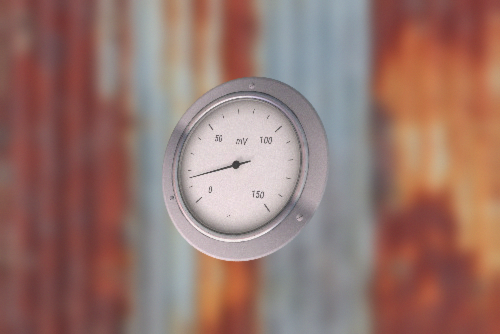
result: **15** mV
